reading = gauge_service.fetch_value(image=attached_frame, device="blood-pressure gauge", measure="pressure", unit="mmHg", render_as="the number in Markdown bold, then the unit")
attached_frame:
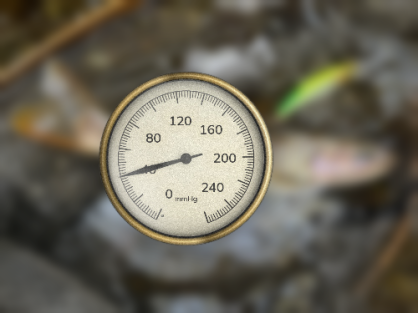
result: **40** mmHg
